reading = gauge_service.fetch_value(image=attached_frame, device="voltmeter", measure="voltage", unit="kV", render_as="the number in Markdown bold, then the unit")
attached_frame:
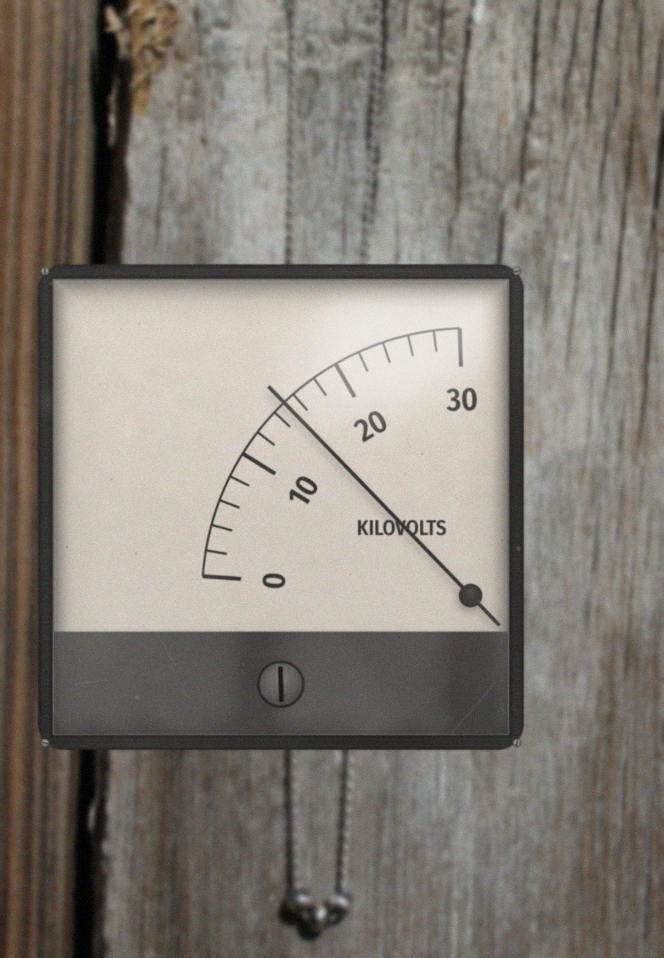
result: **15** kV
